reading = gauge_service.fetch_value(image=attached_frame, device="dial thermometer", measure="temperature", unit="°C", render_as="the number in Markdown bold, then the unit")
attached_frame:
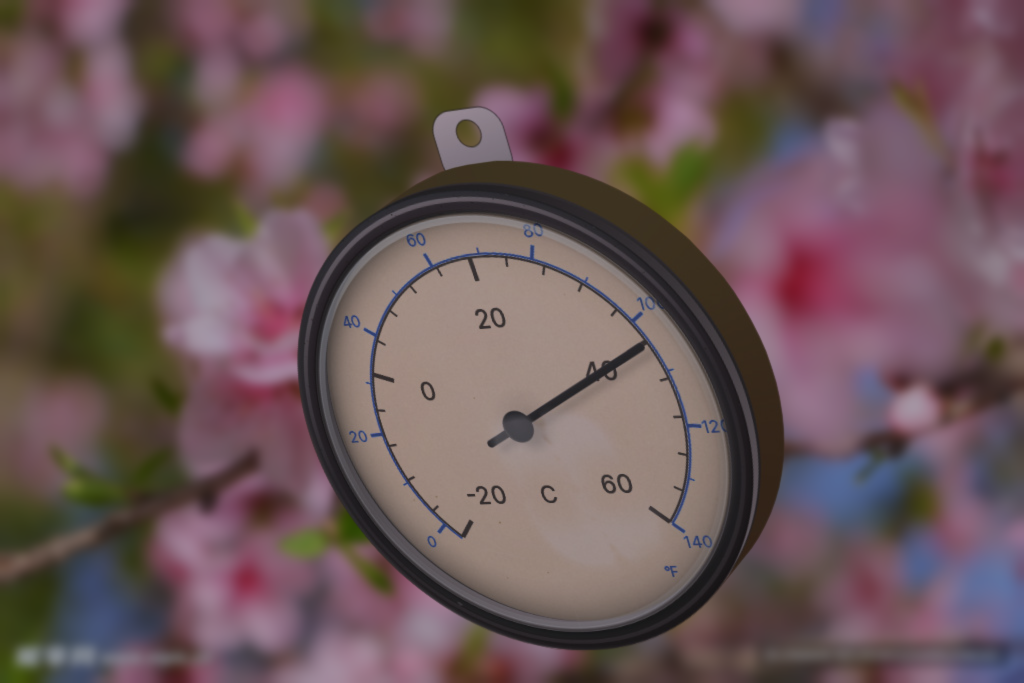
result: **40** °C
